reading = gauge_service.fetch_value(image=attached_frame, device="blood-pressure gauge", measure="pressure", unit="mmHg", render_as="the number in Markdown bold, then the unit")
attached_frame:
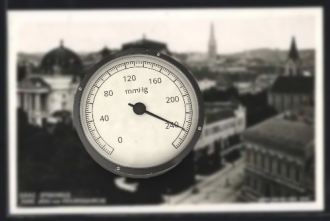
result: **240** mmHg
